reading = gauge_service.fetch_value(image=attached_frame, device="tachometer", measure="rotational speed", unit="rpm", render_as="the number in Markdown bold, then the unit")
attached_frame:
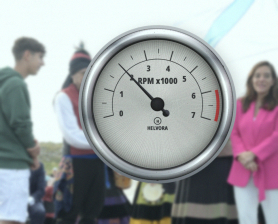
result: **2000** rpm
